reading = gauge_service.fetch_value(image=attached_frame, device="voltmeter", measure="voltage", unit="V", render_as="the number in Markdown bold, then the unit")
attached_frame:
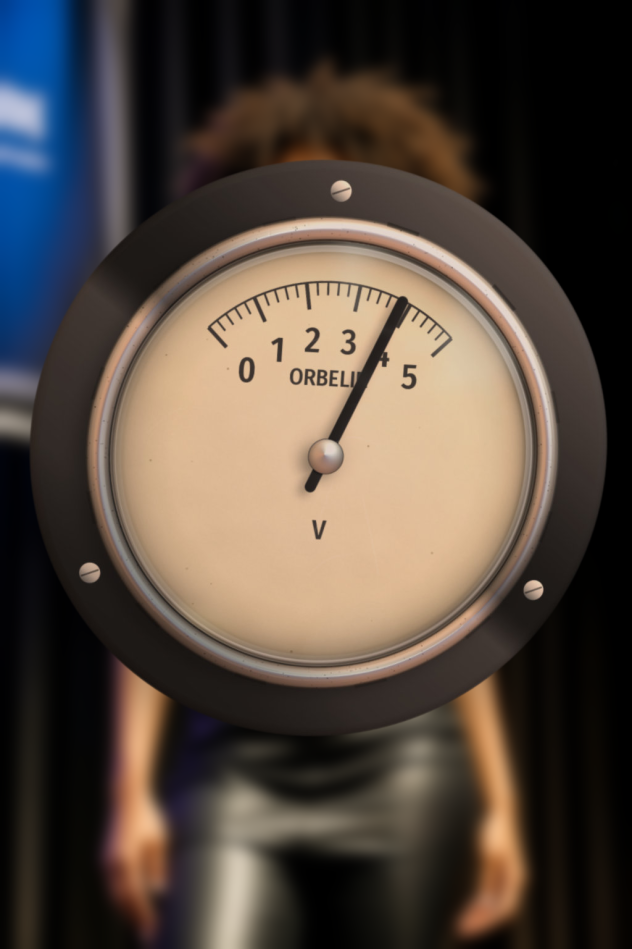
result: **3.8** V
